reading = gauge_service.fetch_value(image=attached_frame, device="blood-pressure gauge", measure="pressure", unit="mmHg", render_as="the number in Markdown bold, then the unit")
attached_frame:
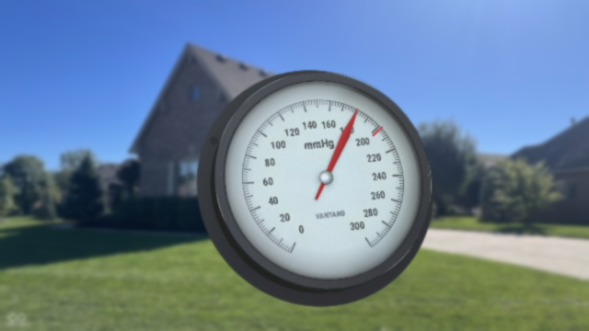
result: **180** mmHg
